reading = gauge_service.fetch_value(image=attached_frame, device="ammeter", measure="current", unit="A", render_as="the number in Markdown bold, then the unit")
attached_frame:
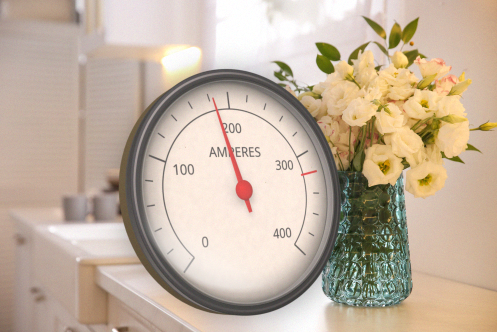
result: **180** A
